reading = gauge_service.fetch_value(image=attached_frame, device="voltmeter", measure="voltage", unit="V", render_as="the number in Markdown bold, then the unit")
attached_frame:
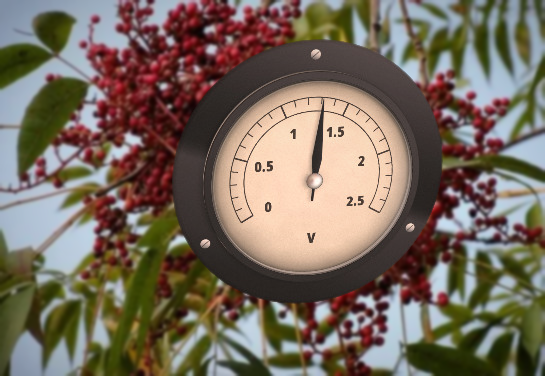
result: **1.3** V
